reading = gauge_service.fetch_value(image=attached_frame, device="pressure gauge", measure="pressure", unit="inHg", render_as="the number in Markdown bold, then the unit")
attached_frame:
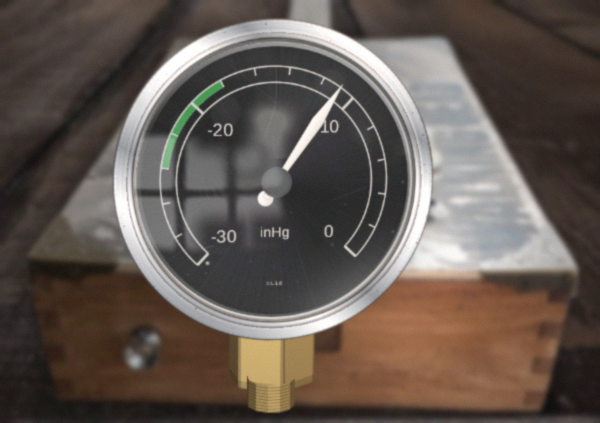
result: **-11** inHg
